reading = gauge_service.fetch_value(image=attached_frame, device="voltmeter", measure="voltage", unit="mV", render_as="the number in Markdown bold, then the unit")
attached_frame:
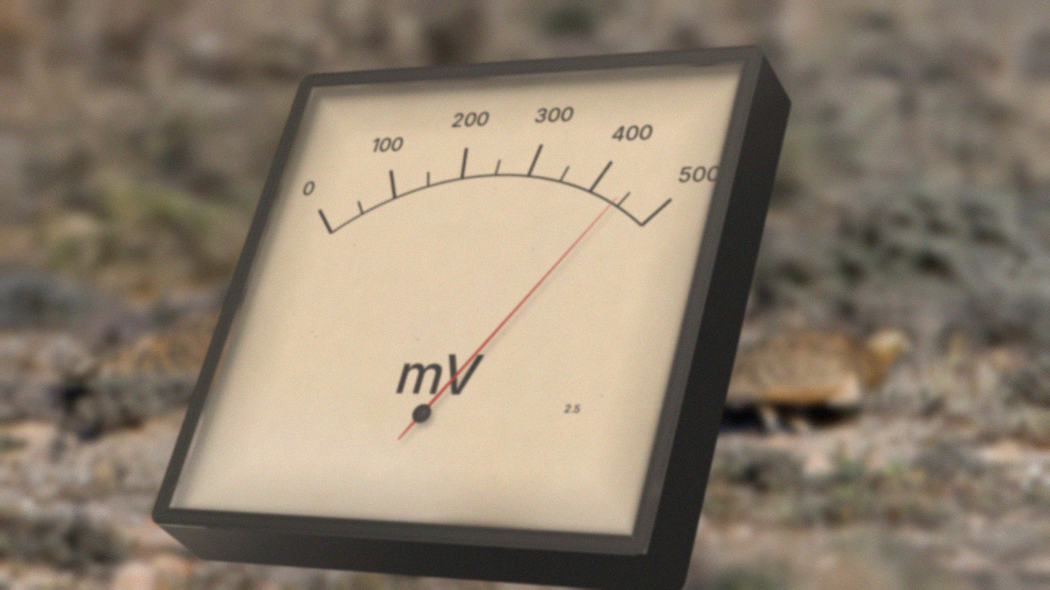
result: **450** mV
